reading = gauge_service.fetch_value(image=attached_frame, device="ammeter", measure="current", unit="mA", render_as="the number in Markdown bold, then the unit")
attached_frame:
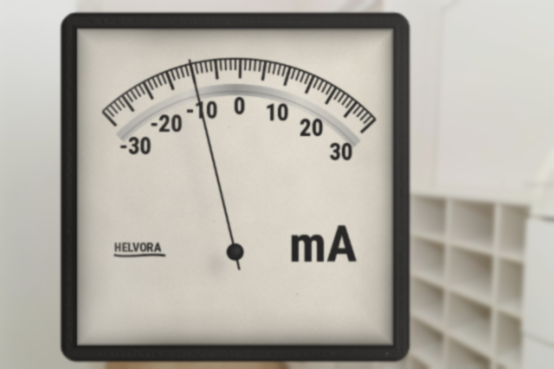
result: **-10** mA
